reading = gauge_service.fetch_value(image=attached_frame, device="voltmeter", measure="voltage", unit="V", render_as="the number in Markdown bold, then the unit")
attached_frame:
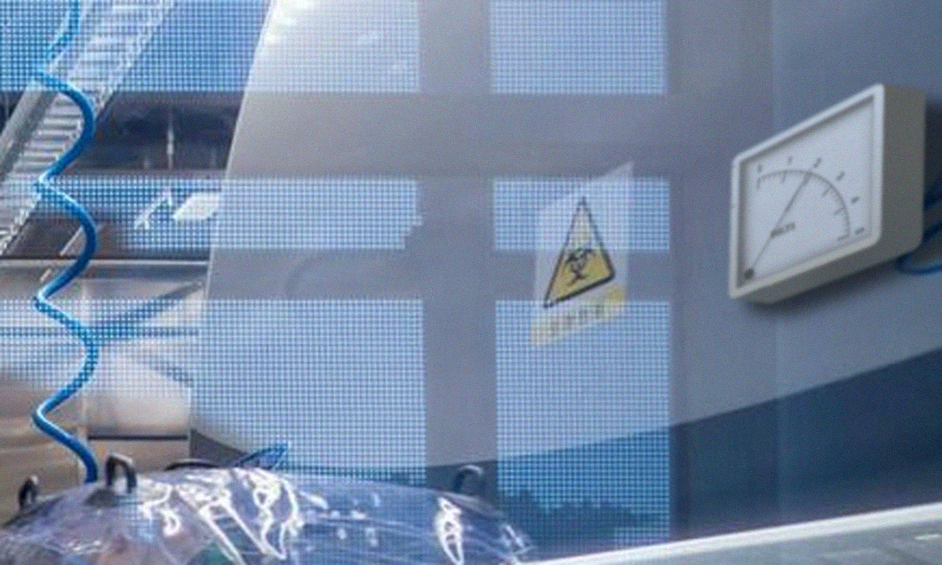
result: **2** V
